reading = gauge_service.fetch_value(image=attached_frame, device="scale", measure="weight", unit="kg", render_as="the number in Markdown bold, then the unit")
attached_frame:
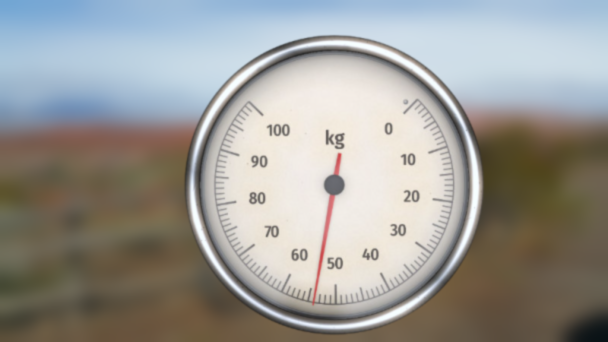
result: **54** kg
